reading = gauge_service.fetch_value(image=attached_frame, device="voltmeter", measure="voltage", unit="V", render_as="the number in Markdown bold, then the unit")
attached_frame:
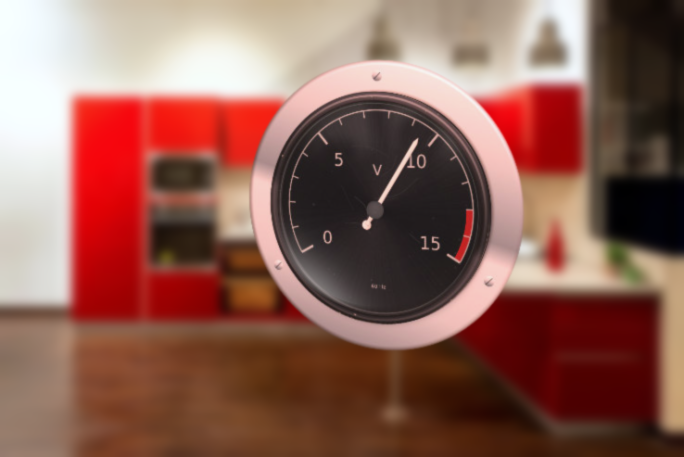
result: **9.5** V
